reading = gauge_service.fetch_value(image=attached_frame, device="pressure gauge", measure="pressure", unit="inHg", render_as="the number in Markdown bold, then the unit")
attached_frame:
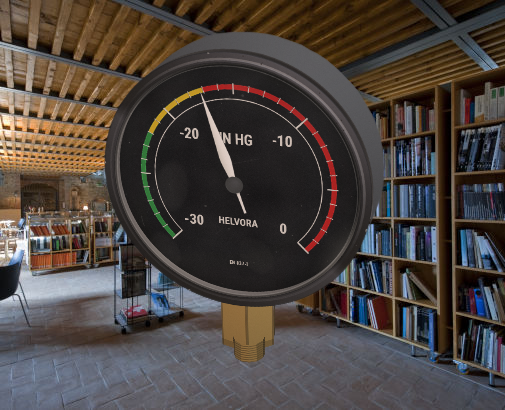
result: **-17** inHg
